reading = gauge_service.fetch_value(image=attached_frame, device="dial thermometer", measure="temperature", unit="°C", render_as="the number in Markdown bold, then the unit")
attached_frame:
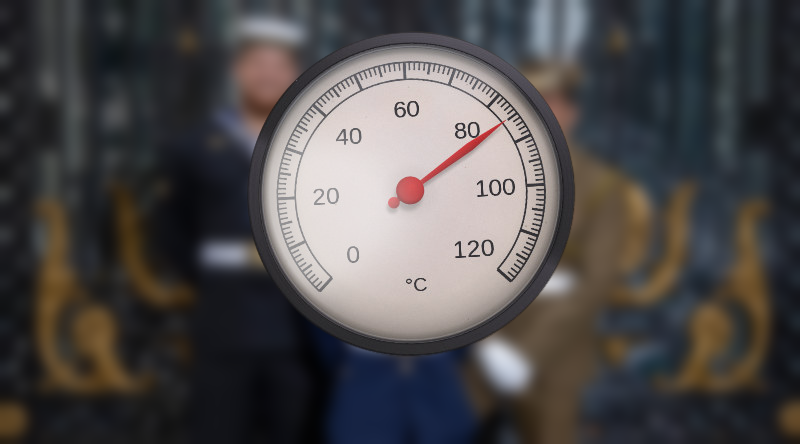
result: **85** °C
